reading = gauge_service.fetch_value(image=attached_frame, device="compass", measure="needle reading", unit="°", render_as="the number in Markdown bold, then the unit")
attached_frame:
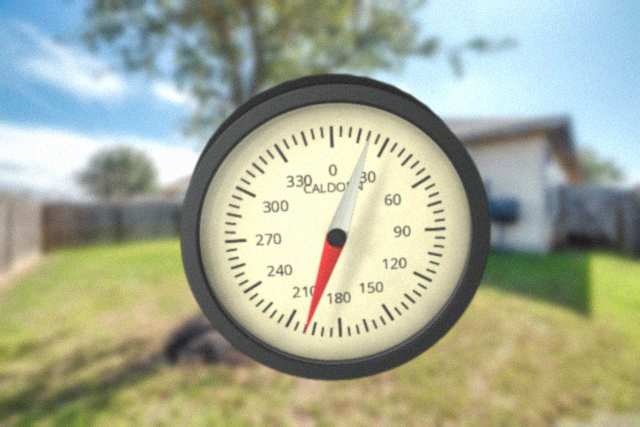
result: **200** °
